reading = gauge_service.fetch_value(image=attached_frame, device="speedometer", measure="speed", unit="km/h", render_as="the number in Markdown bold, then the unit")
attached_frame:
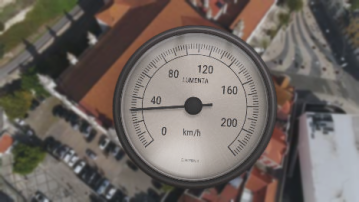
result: **30** km/h
